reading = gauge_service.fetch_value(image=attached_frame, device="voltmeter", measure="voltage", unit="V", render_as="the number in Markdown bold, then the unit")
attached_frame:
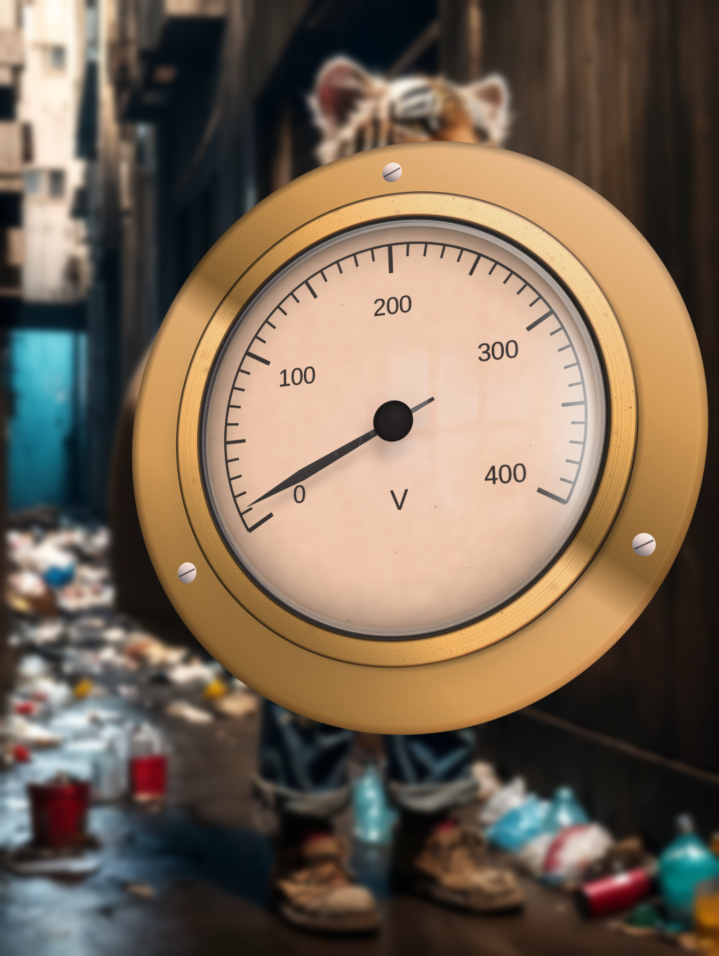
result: **10** V
